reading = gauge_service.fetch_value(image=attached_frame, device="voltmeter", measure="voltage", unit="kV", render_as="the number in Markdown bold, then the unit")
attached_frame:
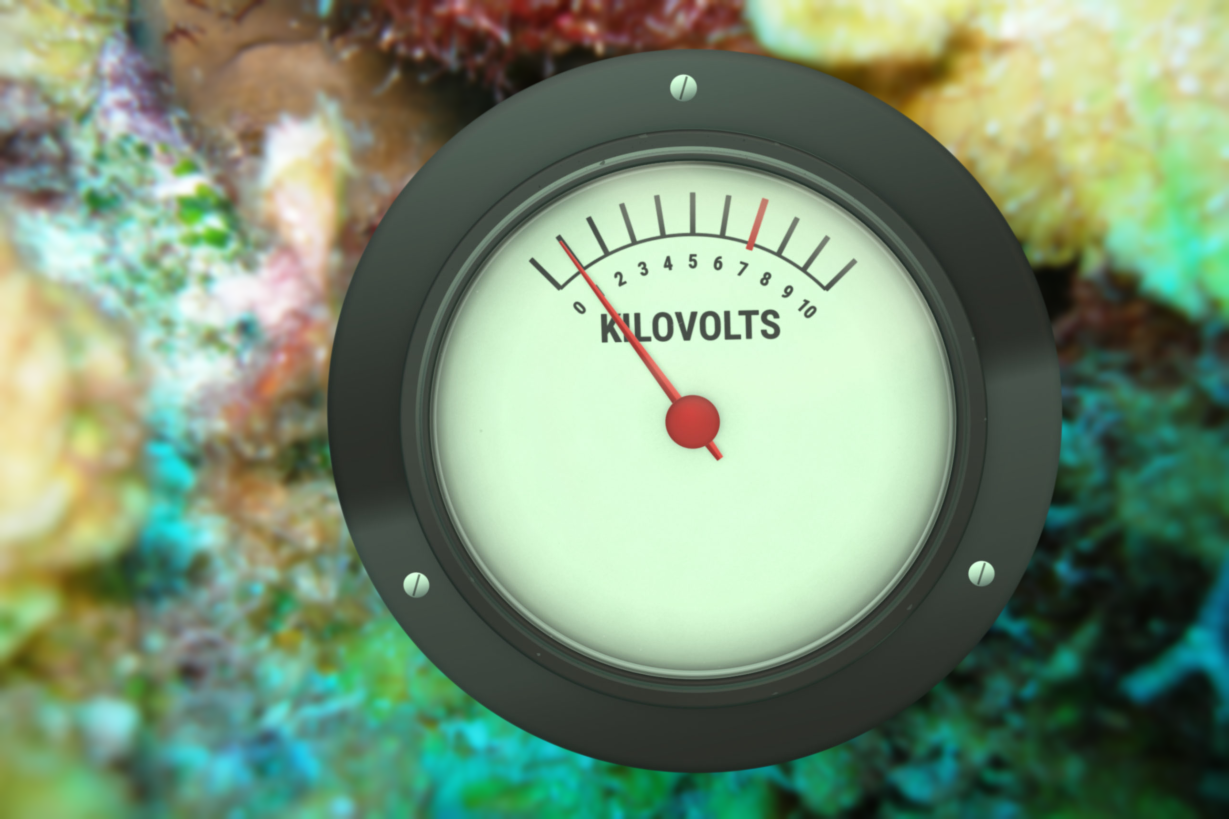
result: **1** kV
